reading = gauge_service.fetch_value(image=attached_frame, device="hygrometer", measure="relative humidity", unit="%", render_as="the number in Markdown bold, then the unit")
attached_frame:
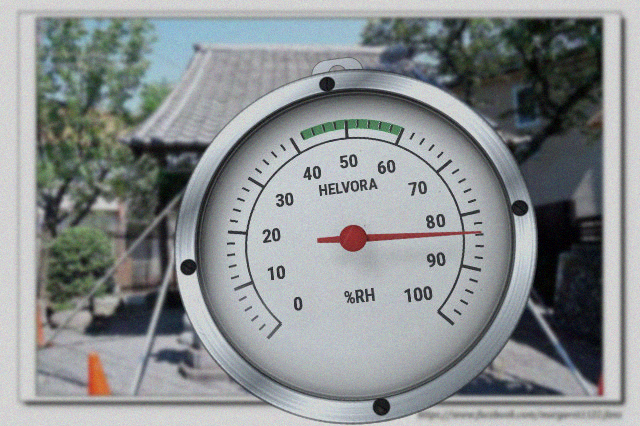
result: **84** %
